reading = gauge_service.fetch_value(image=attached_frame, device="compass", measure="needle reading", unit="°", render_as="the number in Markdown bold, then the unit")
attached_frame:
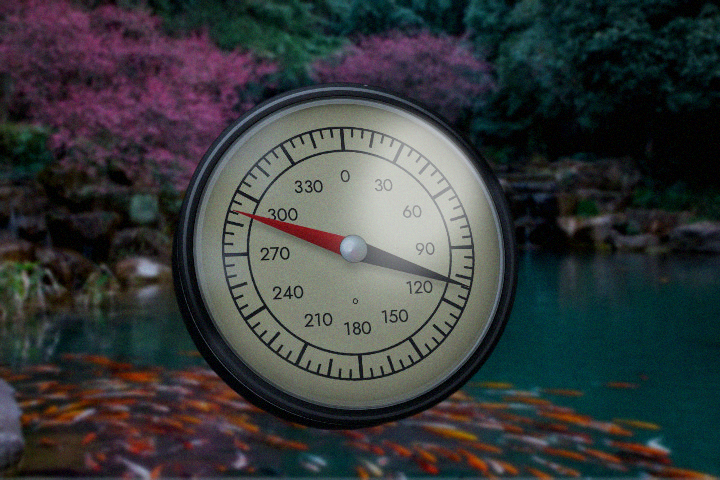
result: **290** °
